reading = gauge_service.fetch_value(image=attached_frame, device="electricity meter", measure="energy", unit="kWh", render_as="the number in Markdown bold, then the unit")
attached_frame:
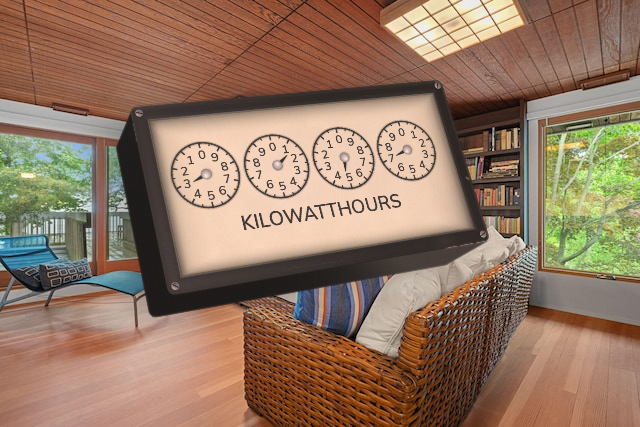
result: **3147** kWh
